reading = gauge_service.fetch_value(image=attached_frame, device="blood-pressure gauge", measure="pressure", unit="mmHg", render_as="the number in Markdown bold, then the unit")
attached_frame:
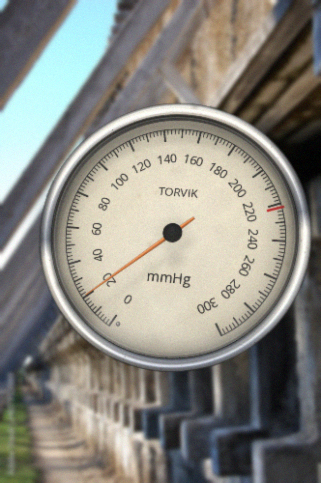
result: **20** mmHg
